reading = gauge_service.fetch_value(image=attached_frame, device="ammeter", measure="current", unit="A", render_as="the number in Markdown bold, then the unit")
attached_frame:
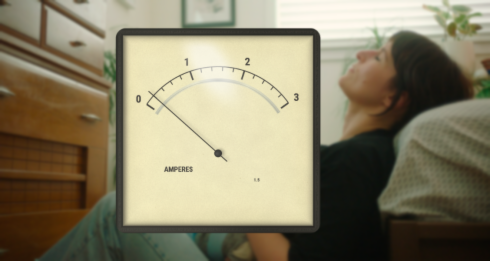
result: **0.2** A
